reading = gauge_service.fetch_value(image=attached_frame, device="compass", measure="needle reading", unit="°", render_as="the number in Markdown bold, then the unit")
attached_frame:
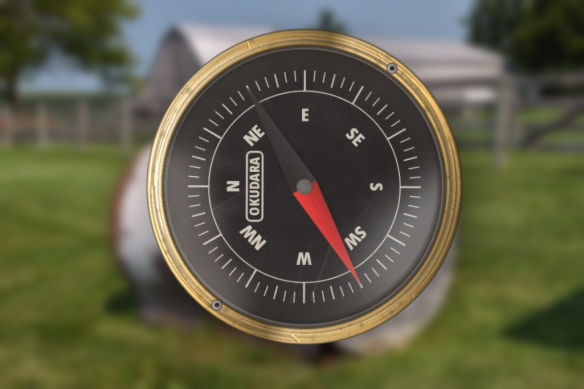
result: **240** °
